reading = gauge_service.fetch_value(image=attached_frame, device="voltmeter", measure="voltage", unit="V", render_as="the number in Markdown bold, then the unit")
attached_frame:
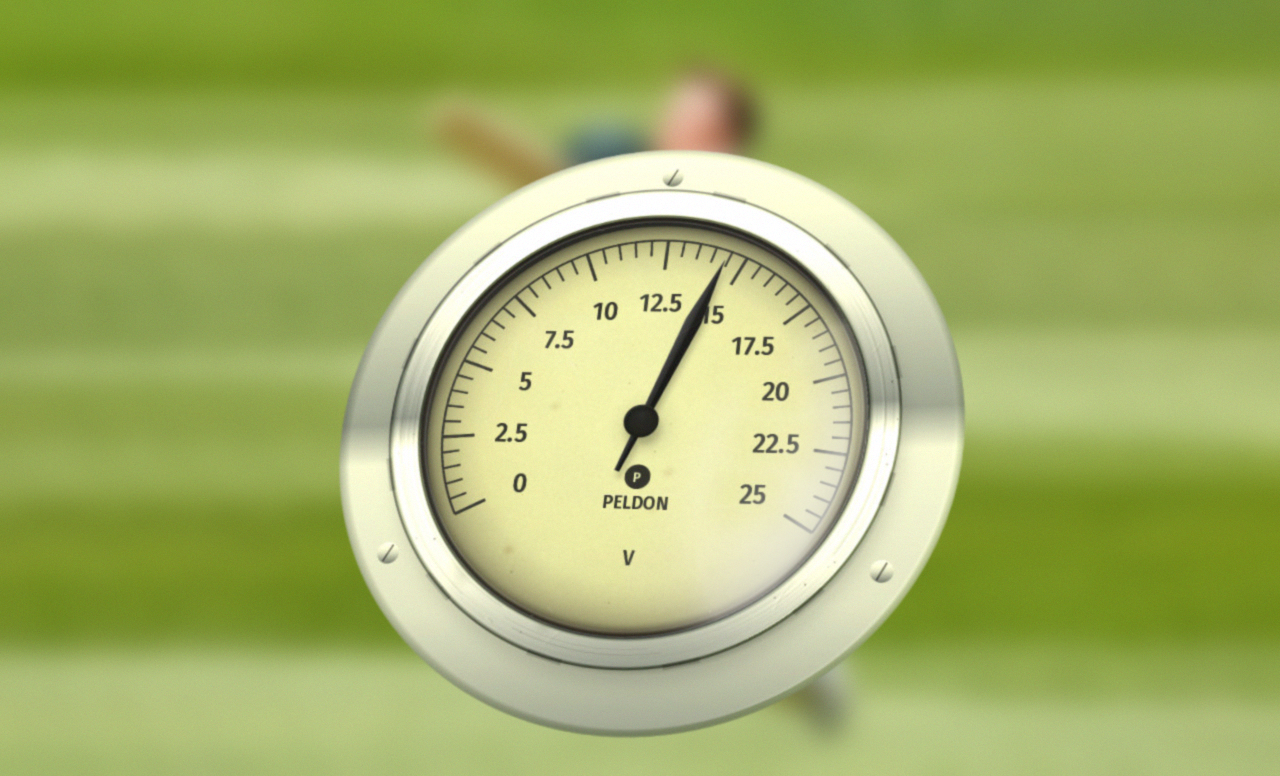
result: **14.5** V
